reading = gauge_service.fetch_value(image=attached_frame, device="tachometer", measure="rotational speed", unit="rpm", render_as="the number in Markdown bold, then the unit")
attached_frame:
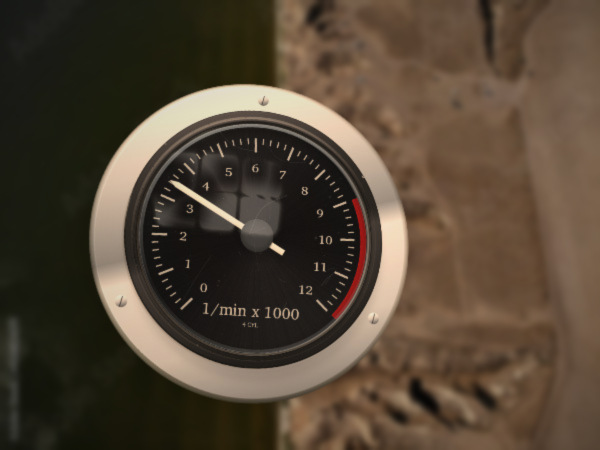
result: **3400** rpm
